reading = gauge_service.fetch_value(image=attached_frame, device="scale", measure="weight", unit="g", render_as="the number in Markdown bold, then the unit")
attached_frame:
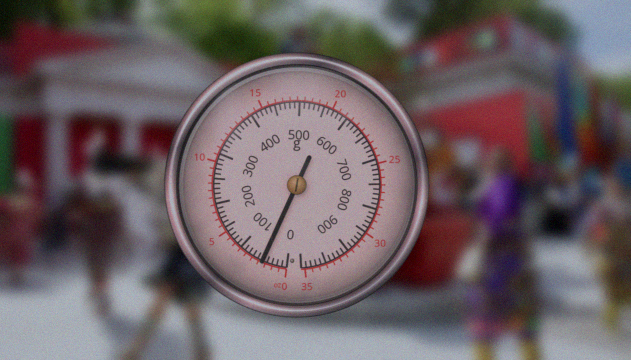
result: **50** g
